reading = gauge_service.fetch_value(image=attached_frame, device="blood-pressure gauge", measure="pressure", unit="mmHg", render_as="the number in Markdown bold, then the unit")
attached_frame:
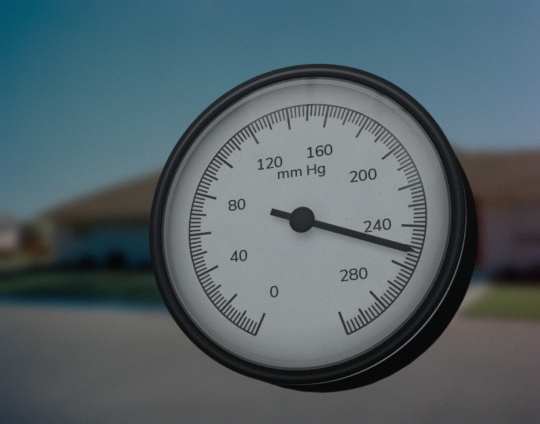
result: **252** mmHg
